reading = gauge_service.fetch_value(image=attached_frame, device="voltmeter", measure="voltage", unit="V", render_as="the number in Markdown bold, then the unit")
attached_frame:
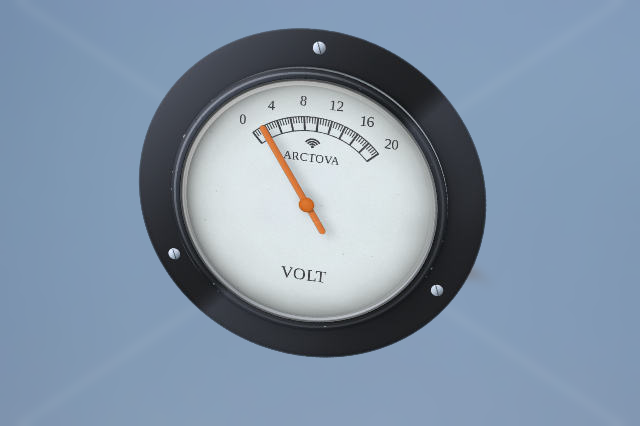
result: **2** V
